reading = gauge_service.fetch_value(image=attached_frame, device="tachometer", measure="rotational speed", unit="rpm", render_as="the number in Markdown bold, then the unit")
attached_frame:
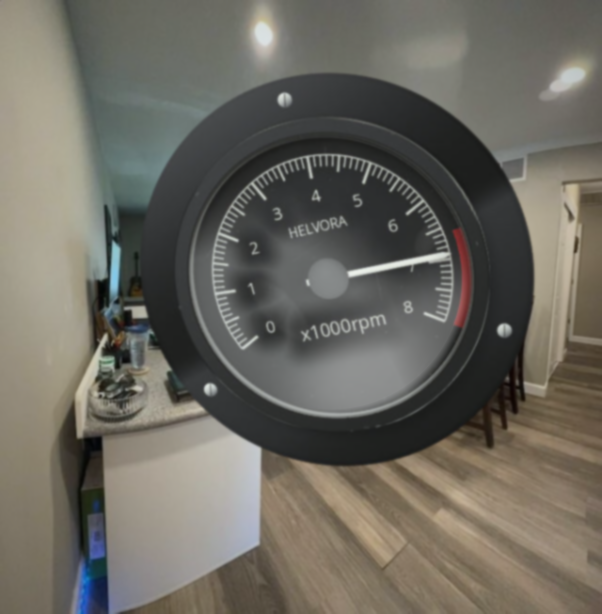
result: **6900** rpm
